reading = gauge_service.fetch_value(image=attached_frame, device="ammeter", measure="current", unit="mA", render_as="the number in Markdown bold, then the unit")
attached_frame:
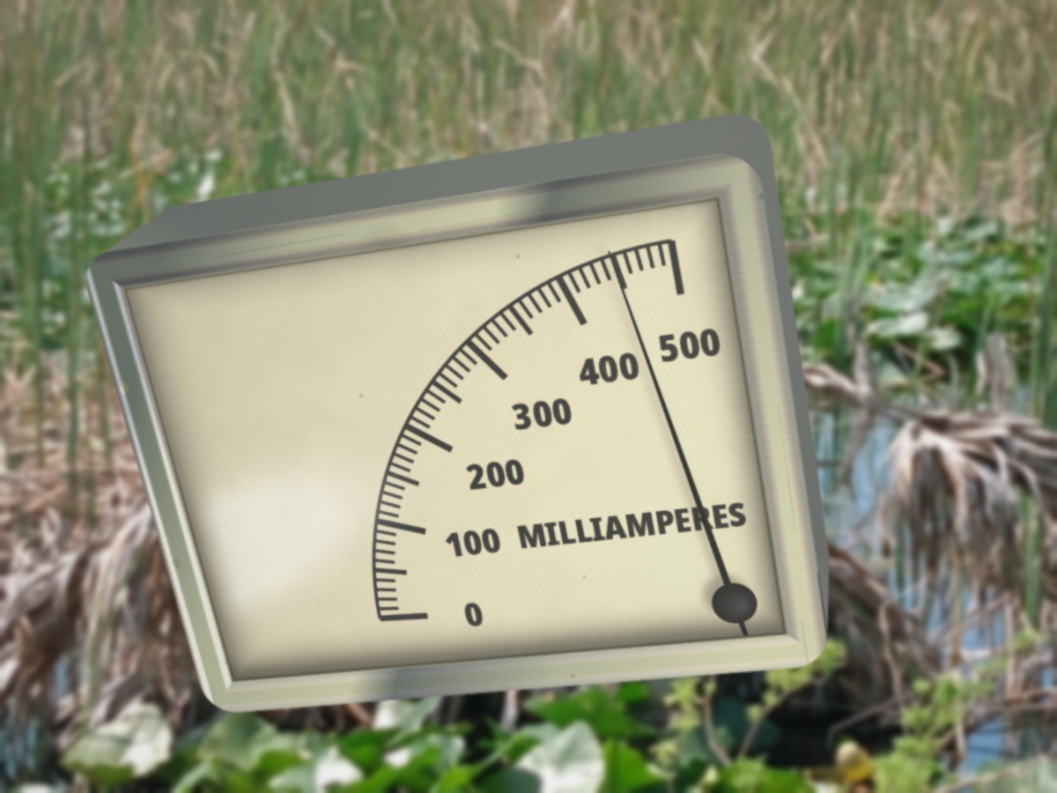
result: **450** mA
